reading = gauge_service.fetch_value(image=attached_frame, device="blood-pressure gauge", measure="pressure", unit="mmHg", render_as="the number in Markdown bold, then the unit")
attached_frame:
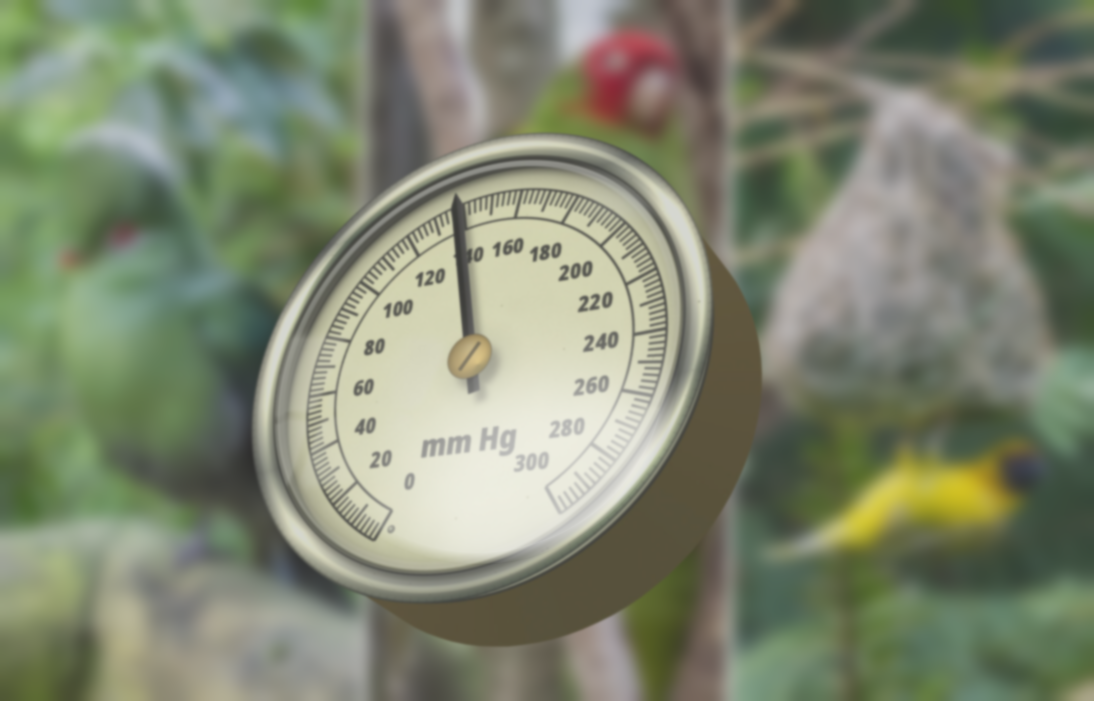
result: **140** mmHg
